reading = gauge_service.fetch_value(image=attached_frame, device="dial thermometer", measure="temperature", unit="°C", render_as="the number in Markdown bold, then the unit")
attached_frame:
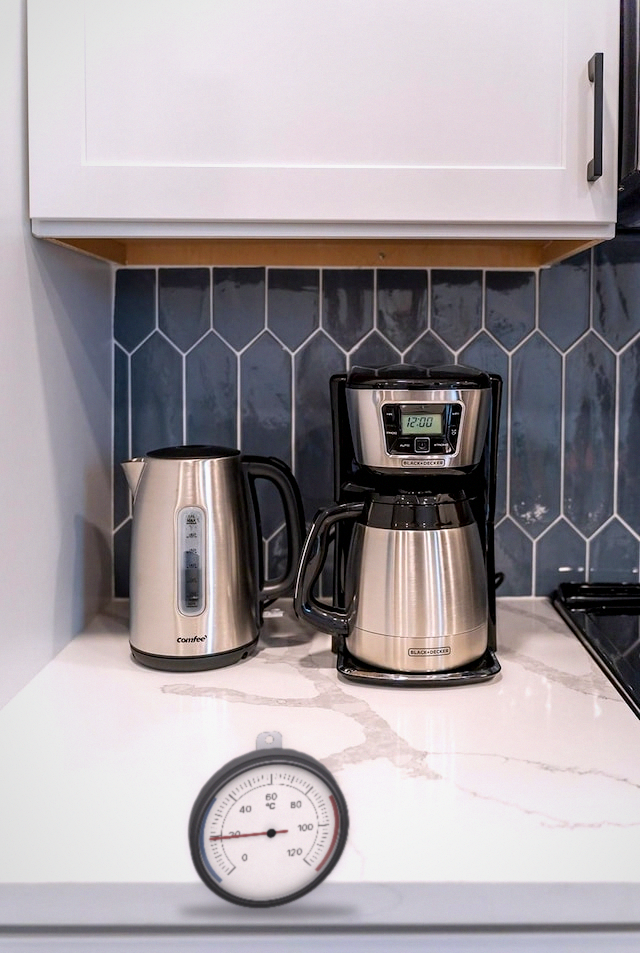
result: **20** °C
